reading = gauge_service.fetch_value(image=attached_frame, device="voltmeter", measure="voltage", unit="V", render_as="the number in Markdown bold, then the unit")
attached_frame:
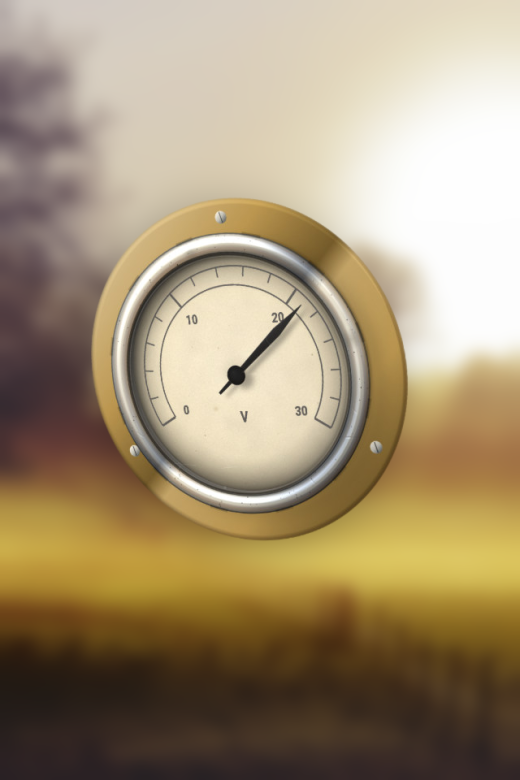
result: **21** V
